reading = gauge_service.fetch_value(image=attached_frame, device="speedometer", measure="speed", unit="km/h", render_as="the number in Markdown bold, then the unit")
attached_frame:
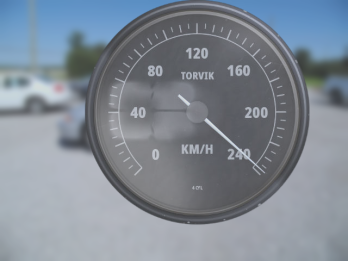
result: **237.5** km/h
